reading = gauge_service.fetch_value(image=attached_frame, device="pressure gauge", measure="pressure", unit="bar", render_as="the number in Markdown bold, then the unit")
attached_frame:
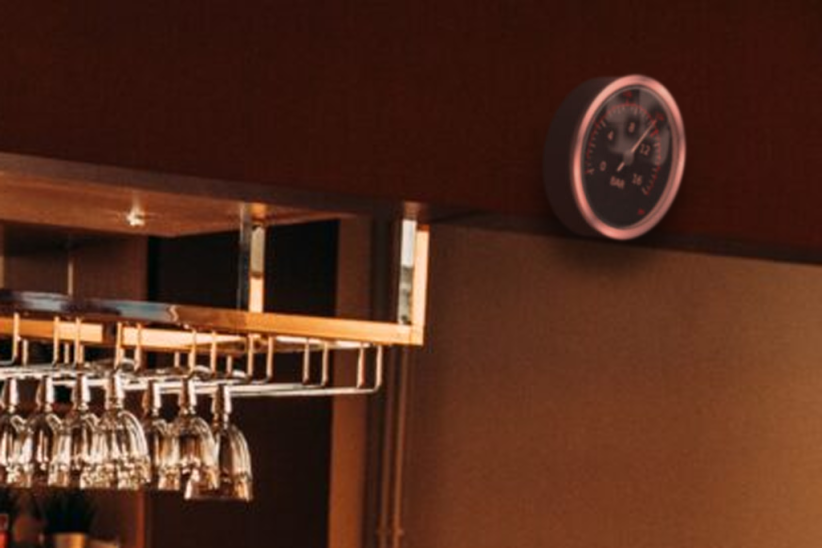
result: **10** bar
